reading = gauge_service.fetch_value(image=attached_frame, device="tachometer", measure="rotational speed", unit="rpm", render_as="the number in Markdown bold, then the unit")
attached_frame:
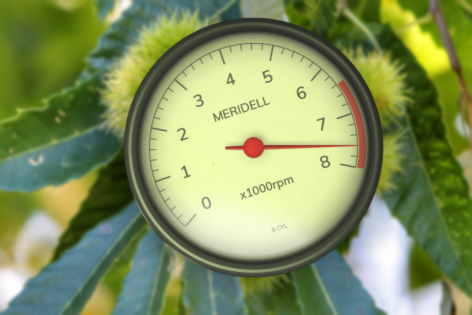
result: **7600** rpm
